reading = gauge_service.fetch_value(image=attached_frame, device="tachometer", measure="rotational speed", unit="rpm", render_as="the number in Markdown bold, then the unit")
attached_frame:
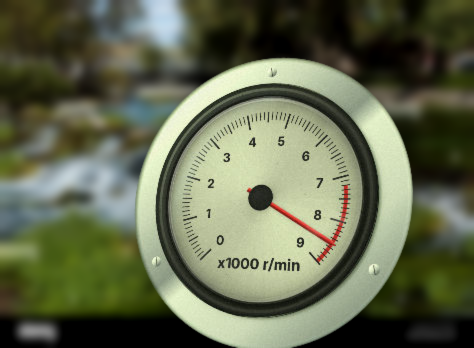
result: **8500** rpm
